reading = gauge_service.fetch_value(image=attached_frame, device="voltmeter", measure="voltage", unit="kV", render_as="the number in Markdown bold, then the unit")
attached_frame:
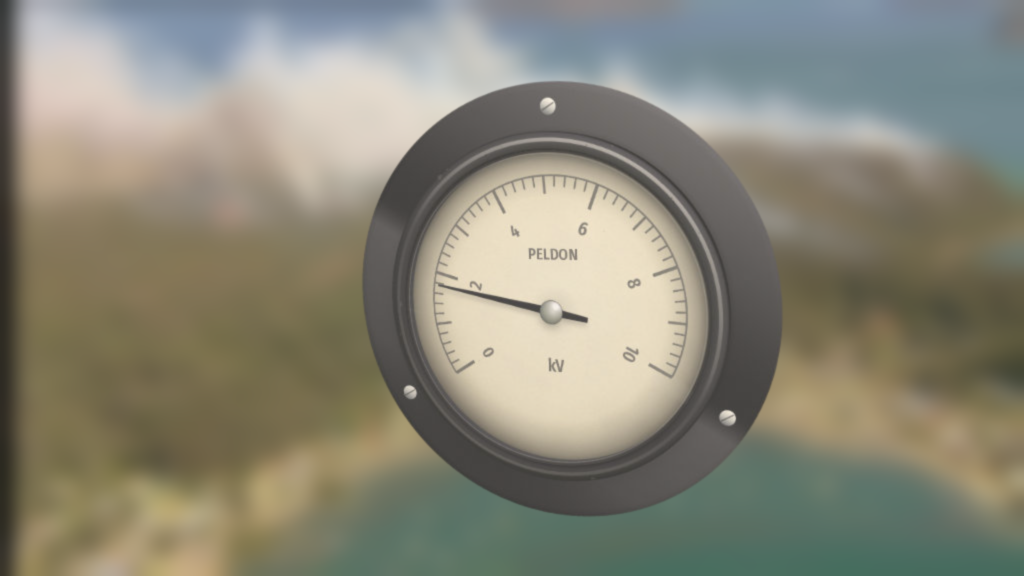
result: **1.8** kV
